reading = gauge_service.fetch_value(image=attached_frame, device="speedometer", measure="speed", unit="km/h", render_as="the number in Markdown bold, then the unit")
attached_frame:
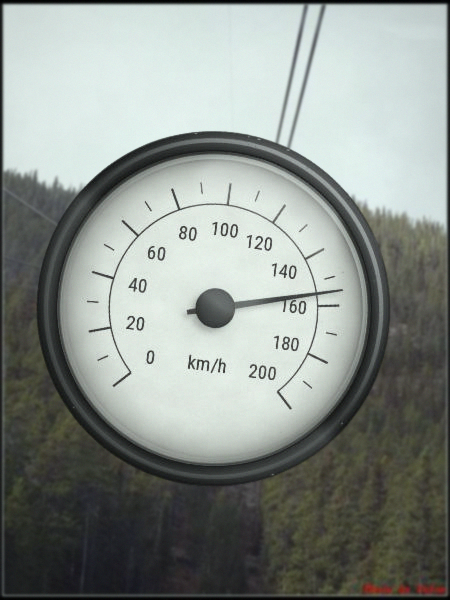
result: **155** km/h
